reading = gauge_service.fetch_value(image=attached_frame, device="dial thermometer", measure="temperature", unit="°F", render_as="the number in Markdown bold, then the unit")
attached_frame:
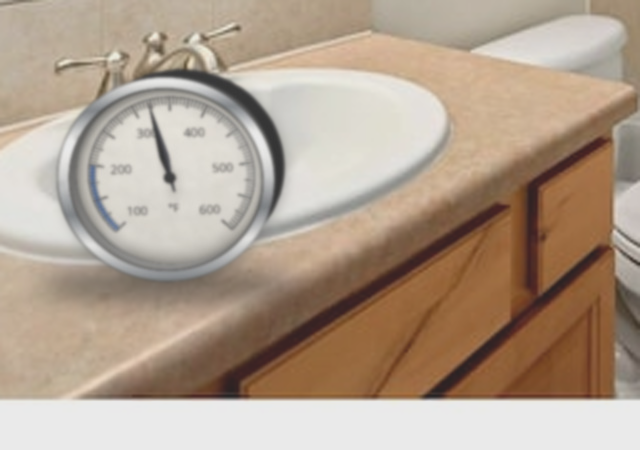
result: **325** °F
